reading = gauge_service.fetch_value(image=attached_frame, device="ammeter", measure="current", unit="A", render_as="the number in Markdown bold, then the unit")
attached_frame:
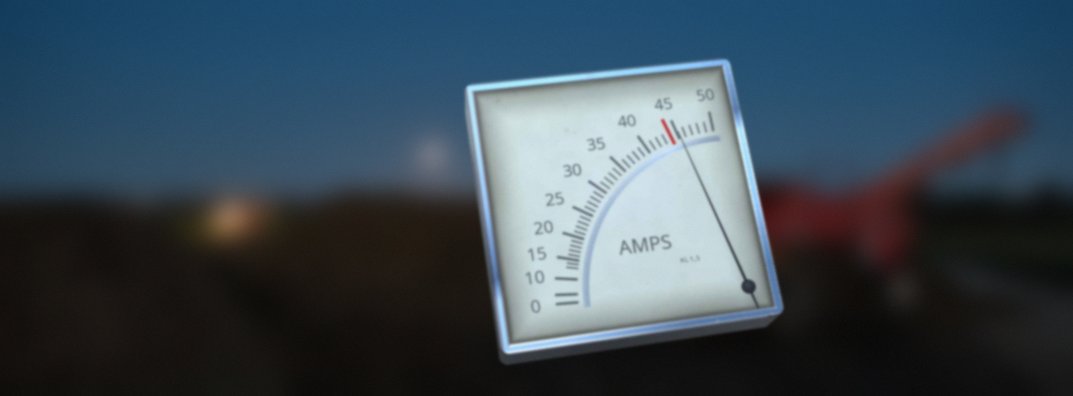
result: **45** A
